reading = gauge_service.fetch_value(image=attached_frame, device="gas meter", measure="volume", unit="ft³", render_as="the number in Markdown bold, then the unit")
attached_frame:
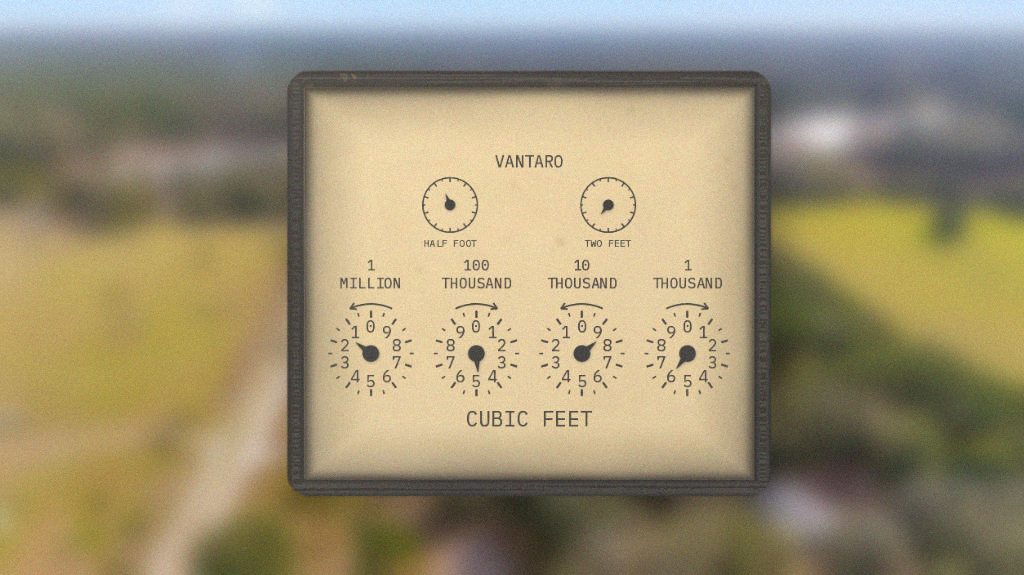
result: **148600** ft³
